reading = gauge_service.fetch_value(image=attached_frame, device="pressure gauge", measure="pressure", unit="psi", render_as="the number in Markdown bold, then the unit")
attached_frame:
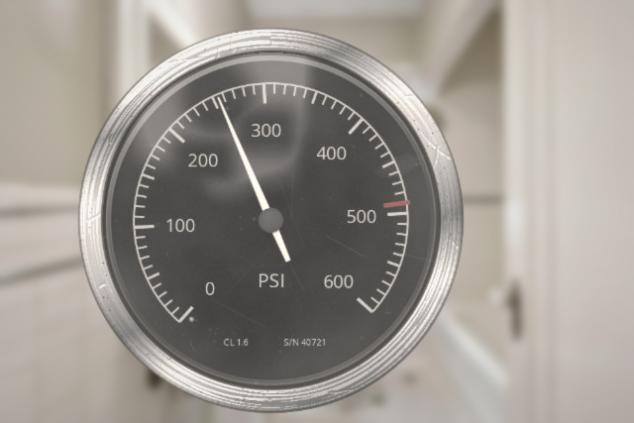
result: **255** psi
